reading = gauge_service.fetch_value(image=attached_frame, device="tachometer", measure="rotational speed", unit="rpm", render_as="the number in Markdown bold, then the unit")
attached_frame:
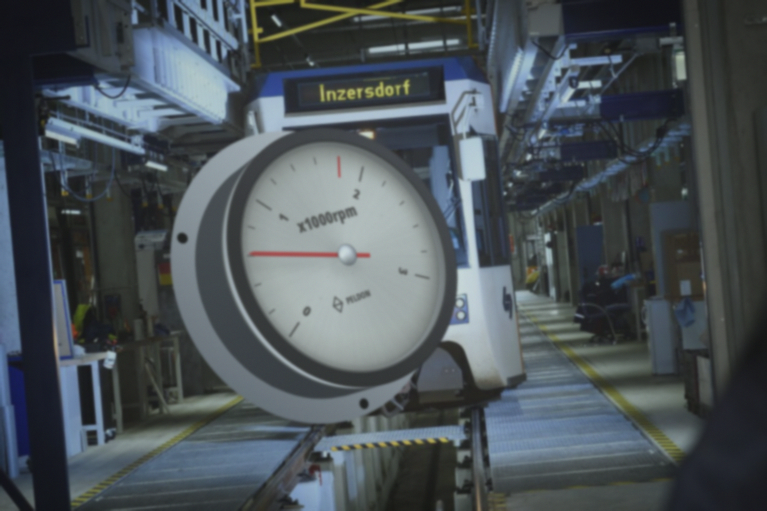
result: **600** rpm
